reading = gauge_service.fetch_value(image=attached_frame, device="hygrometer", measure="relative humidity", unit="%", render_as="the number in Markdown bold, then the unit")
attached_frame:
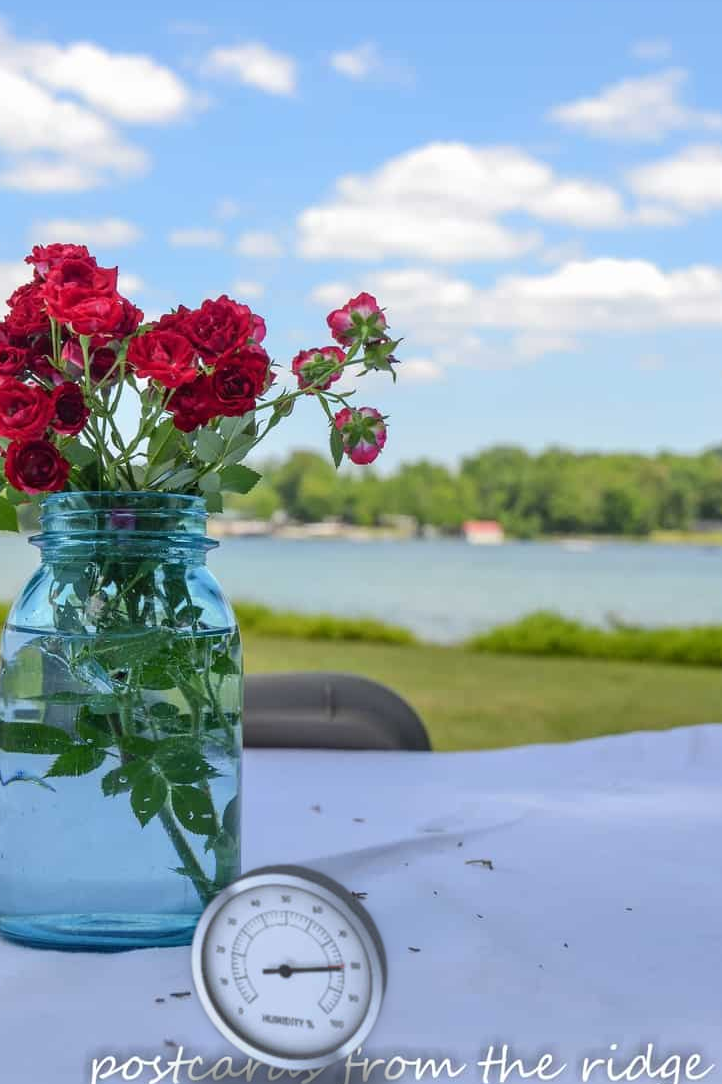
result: **80** %
